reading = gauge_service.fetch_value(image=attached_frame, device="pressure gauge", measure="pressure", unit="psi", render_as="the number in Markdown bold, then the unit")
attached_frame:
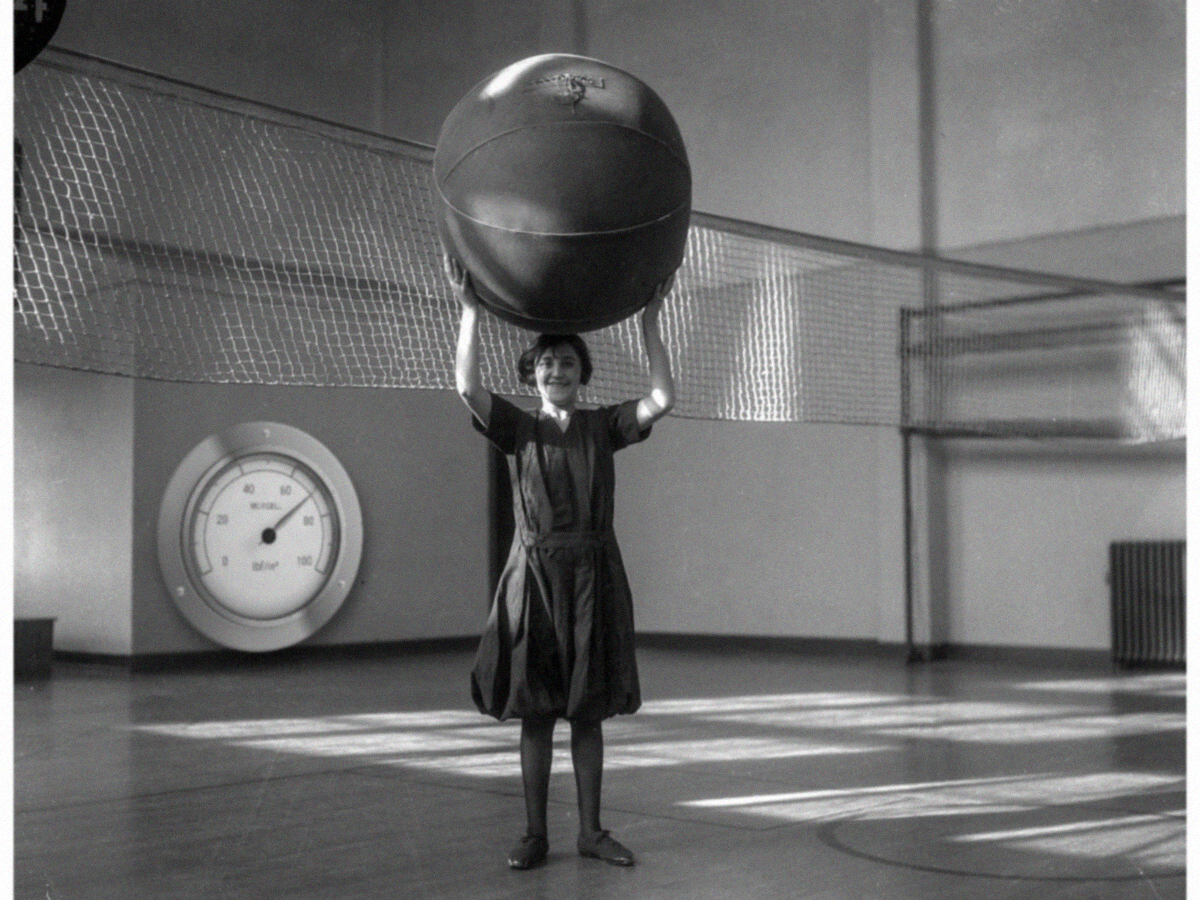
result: **70** psi
